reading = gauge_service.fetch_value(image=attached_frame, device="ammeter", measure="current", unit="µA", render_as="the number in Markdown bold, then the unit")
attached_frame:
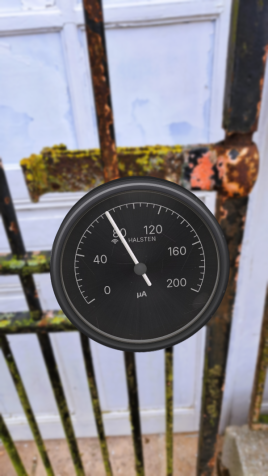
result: **80** µA
